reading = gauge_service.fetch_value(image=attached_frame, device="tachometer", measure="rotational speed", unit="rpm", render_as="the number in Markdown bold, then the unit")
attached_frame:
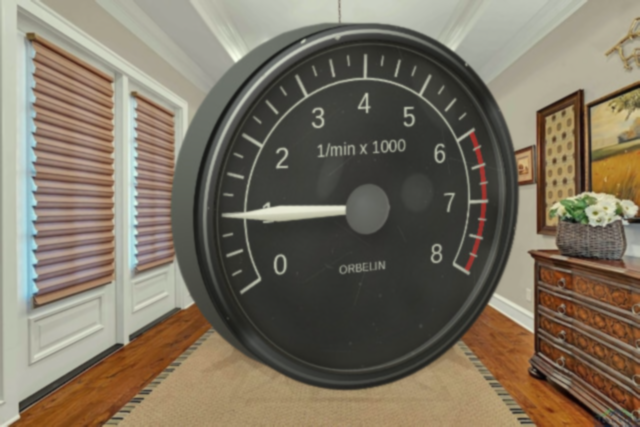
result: **1000** rpm
